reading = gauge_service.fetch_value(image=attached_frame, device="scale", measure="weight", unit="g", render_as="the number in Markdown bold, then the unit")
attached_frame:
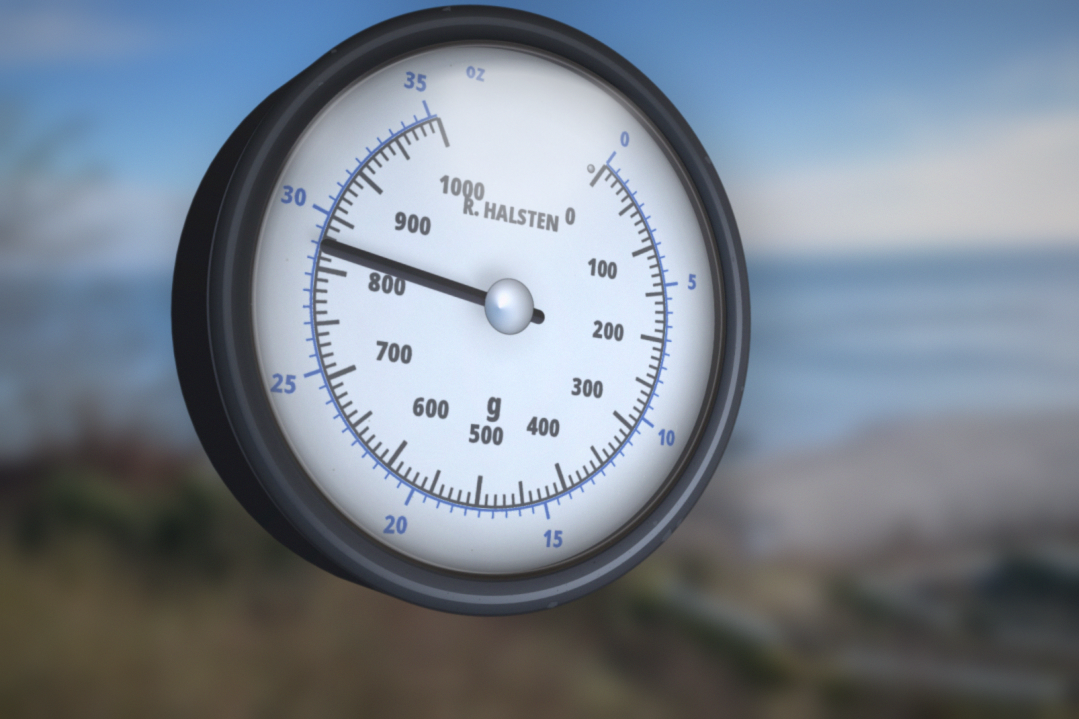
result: **820** g
